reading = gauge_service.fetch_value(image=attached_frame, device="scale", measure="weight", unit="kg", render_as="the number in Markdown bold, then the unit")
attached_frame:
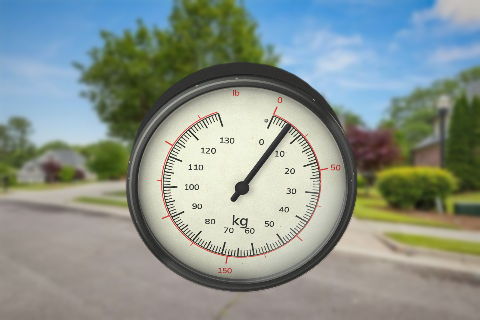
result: **5** kg
